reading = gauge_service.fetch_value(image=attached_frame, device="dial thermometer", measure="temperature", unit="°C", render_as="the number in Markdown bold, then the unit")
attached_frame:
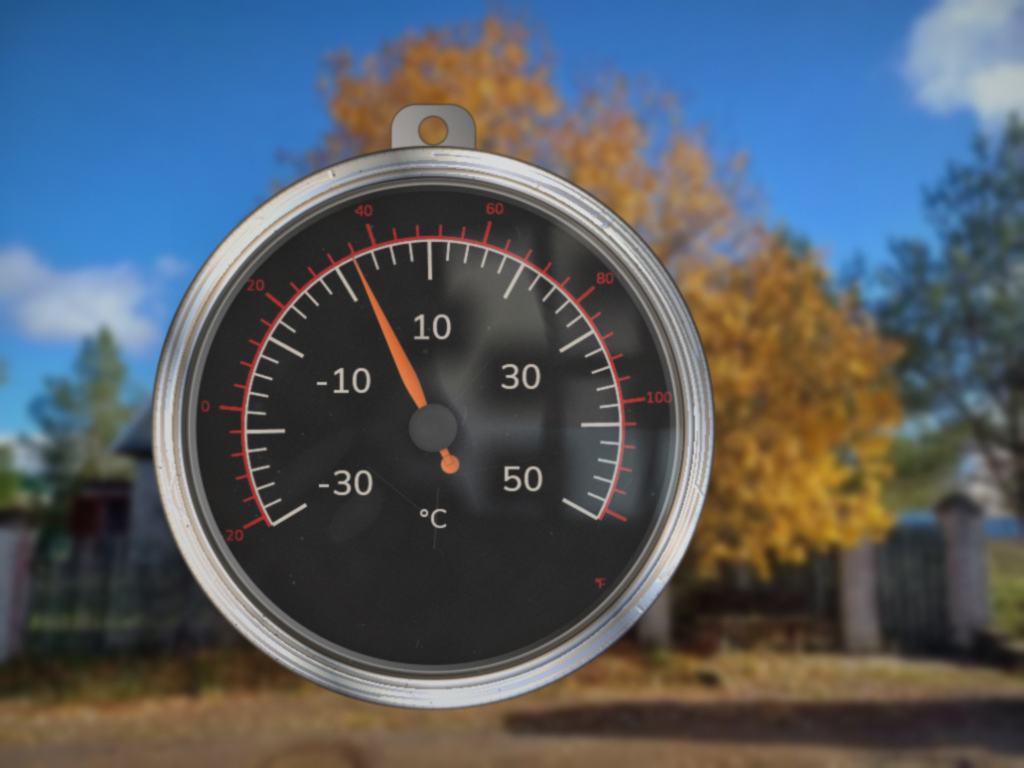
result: **2** °C
